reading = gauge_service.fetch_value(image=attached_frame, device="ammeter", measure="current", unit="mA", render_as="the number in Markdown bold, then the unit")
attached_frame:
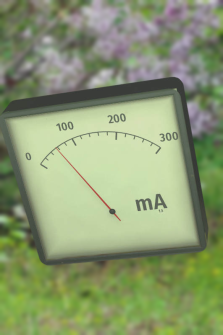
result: **60** mA
